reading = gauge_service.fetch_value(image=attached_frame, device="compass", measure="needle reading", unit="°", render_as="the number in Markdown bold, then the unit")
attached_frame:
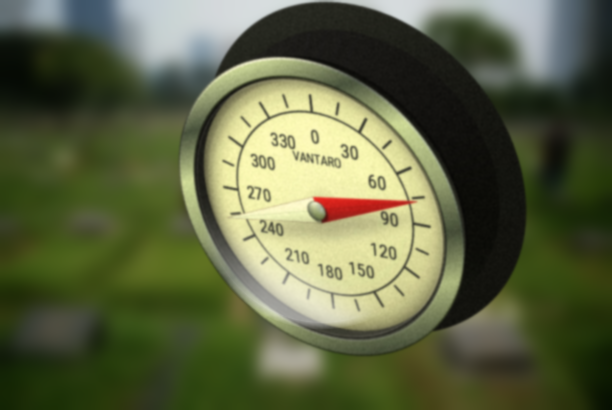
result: **75** °
